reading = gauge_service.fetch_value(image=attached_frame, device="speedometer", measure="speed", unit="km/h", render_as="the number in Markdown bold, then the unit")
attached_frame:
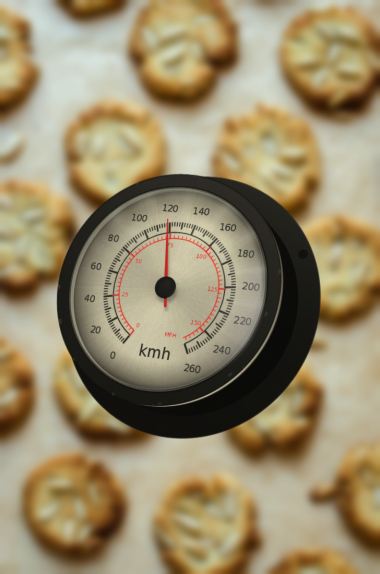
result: **120** km/h
